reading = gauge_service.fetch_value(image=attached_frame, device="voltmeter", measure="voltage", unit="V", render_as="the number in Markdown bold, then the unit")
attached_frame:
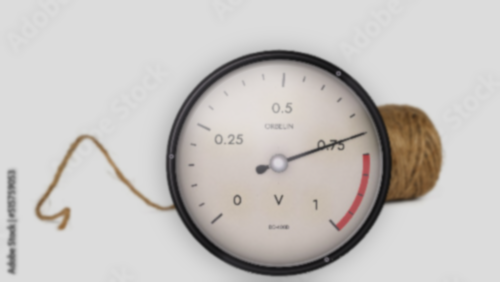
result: **0.75** V
